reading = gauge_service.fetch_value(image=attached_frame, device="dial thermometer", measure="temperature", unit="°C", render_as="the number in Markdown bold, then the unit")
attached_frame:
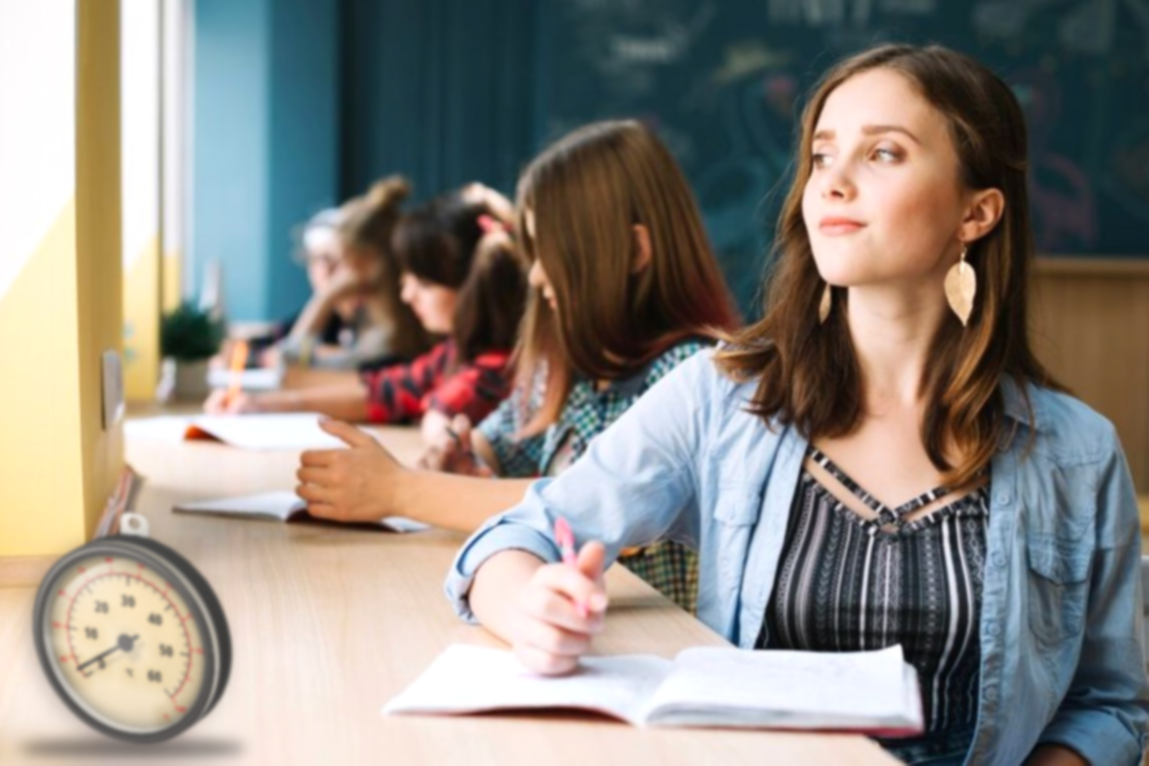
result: **2** °C
